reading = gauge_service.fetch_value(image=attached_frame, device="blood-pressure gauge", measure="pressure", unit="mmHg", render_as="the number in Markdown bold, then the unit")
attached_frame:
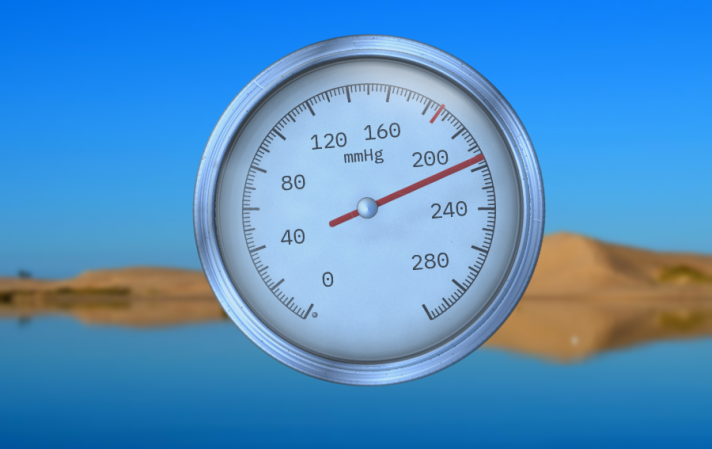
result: **216** mmHg
